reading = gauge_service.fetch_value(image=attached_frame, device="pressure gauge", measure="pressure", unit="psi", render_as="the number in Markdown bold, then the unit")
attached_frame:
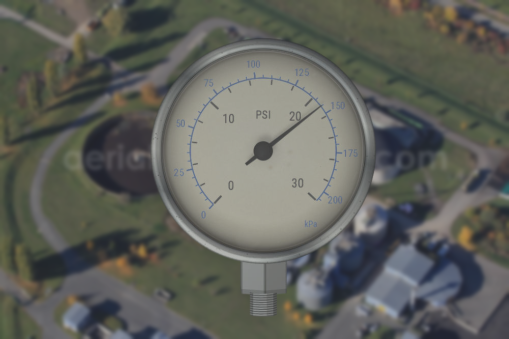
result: **21** psi
